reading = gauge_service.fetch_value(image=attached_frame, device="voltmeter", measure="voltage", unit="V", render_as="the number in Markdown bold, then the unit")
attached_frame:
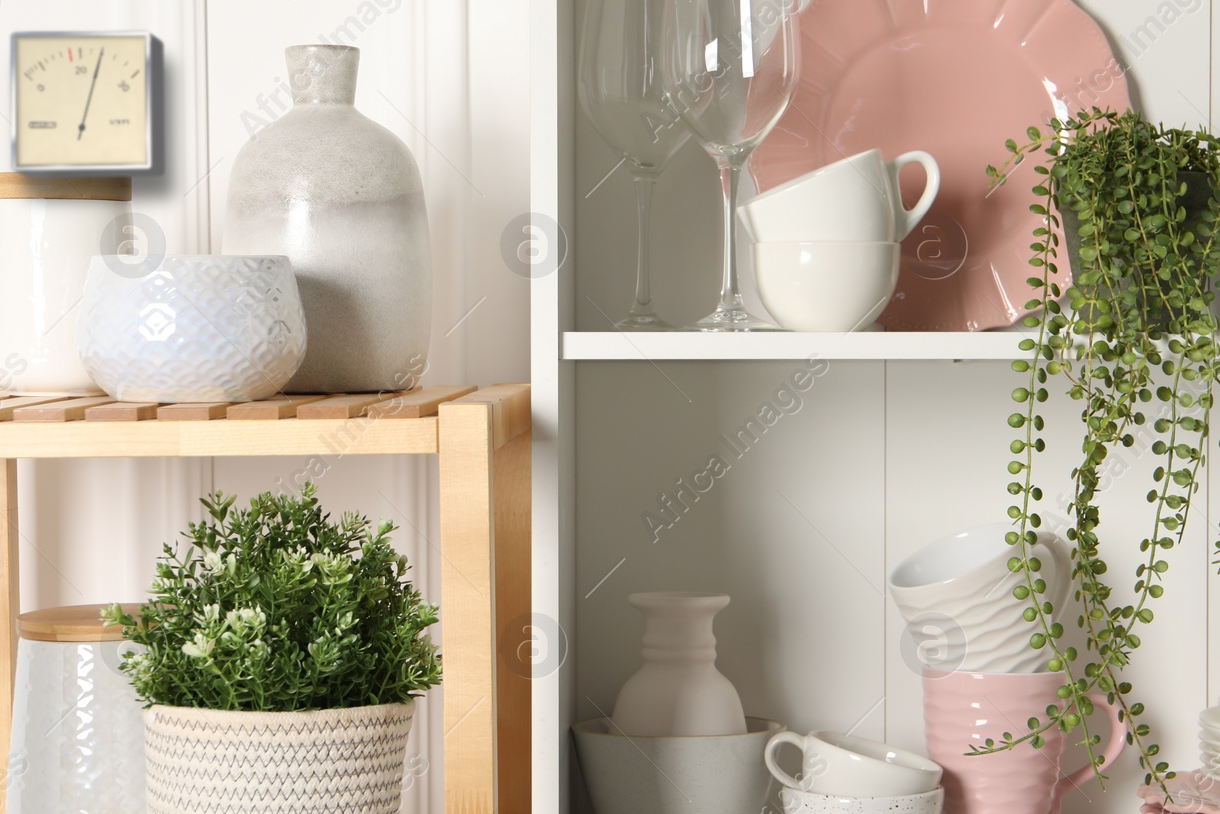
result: **24** V
